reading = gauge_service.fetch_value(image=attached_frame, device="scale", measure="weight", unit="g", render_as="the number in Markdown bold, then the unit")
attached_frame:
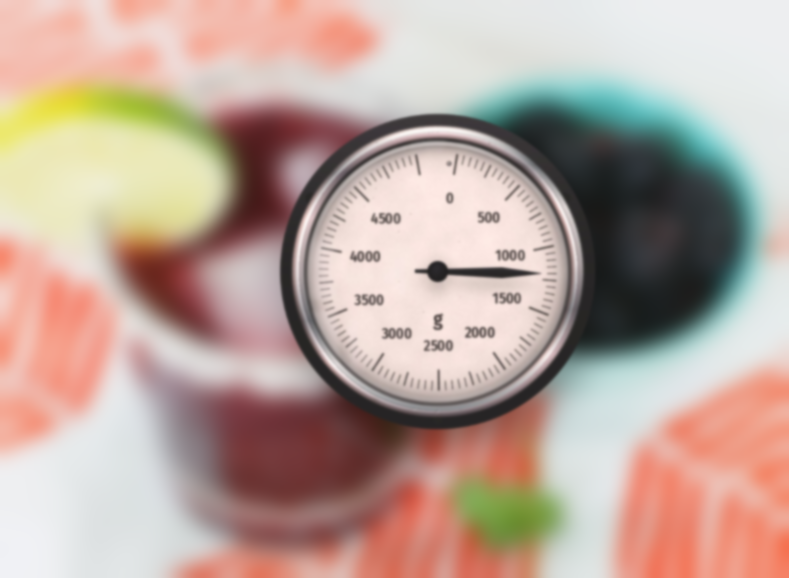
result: **1200** g
